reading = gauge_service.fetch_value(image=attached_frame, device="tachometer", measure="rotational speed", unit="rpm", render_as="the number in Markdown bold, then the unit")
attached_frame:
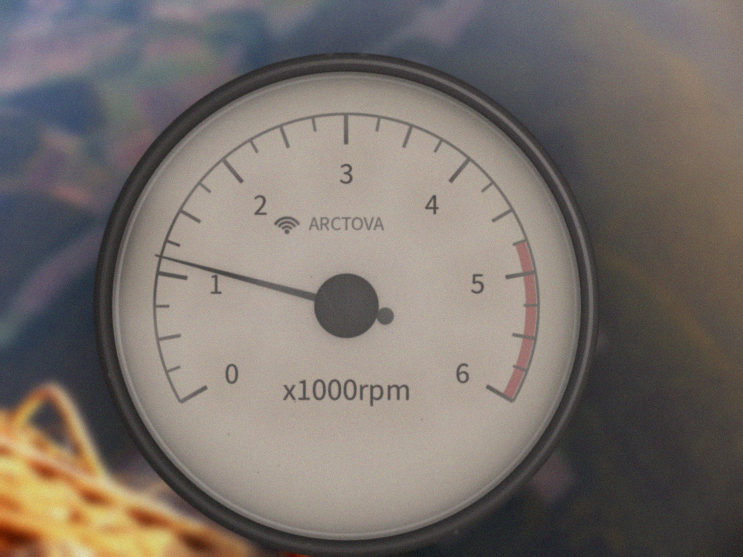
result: **1125** rpm
